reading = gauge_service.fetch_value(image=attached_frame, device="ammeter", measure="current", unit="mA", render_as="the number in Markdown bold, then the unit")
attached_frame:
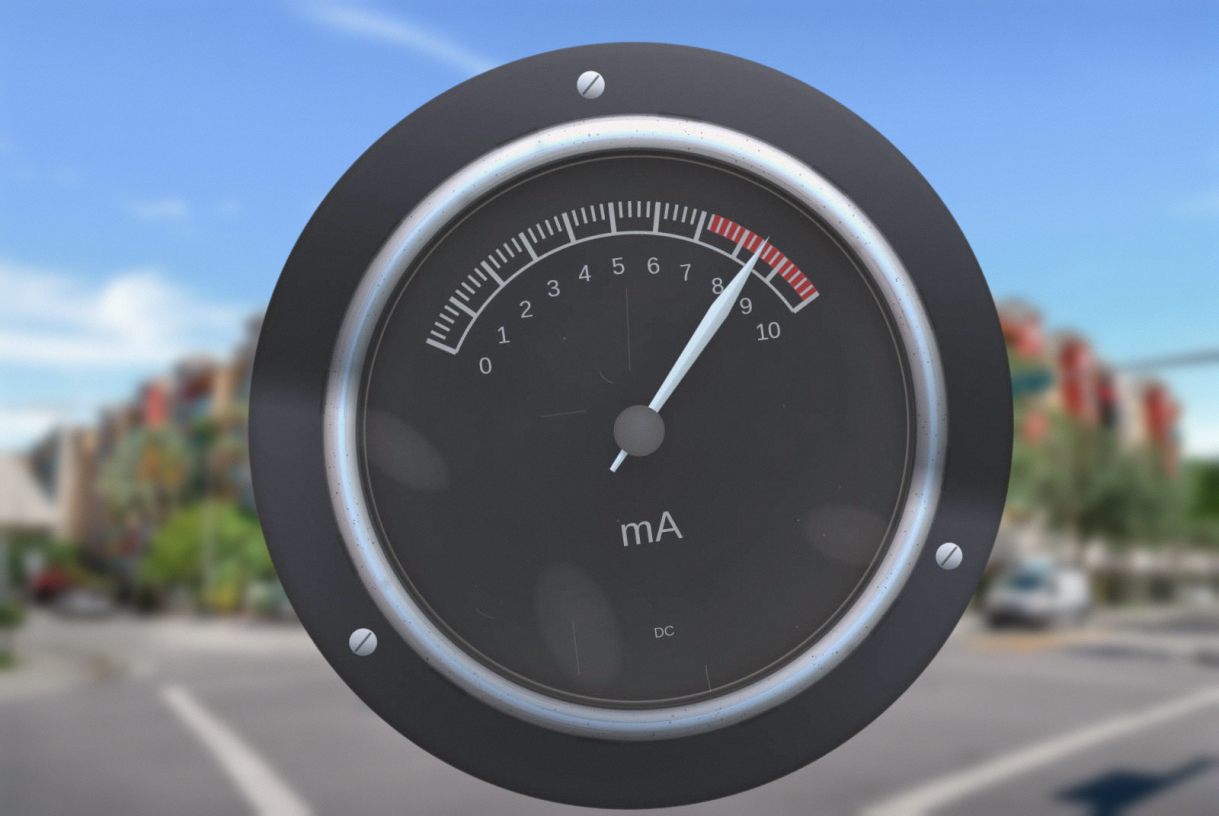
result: **8.4** mA
